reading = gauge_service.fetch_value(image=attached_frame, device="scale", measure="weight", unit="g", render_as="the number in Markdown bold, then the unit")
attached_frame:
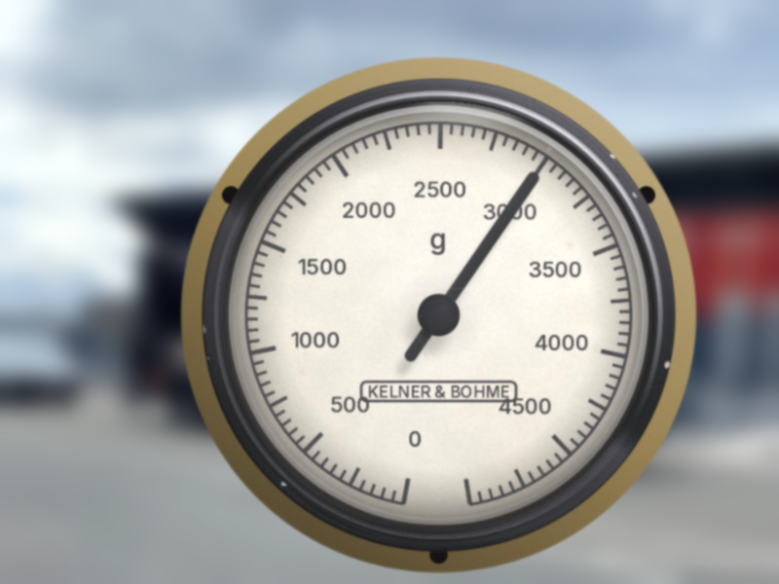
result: **3000** g
